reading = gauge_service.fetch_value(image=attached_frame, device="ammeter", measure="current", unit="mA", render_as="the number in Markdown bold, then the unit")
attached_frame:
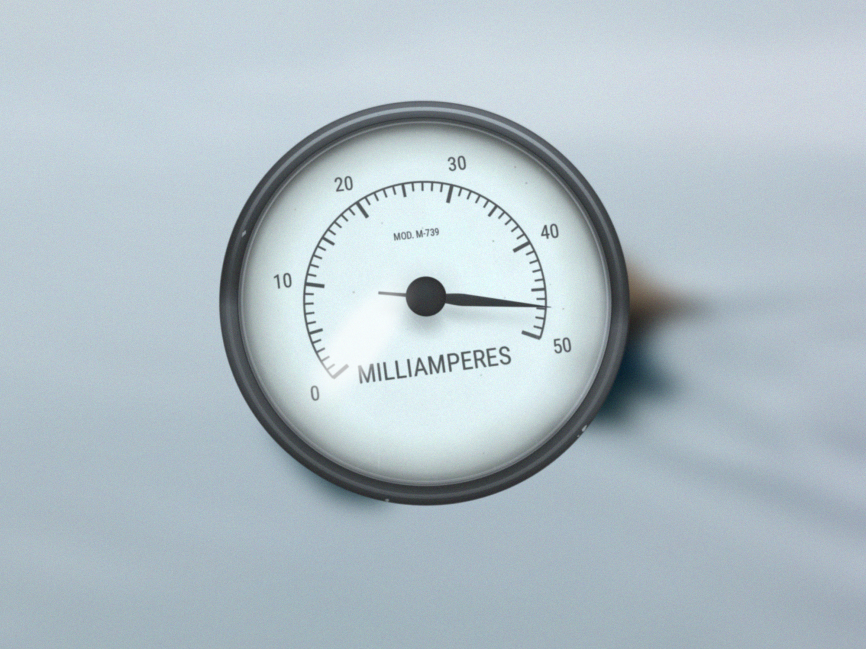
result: **47** mA
